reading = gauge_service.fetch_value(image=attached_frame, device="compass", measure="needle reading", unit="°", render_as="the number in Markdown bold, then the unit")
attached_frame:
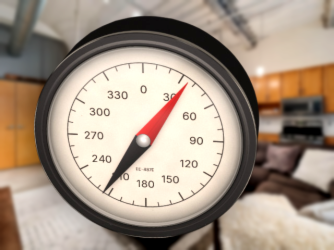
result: **35** °
